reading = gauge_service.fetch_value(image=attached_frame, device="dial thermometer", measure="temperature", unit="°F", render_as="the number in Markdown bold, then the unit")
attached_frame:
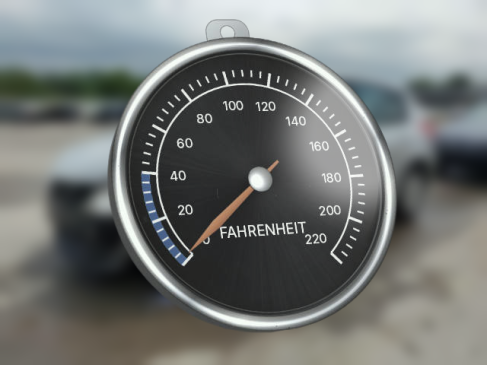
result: **2** °F
